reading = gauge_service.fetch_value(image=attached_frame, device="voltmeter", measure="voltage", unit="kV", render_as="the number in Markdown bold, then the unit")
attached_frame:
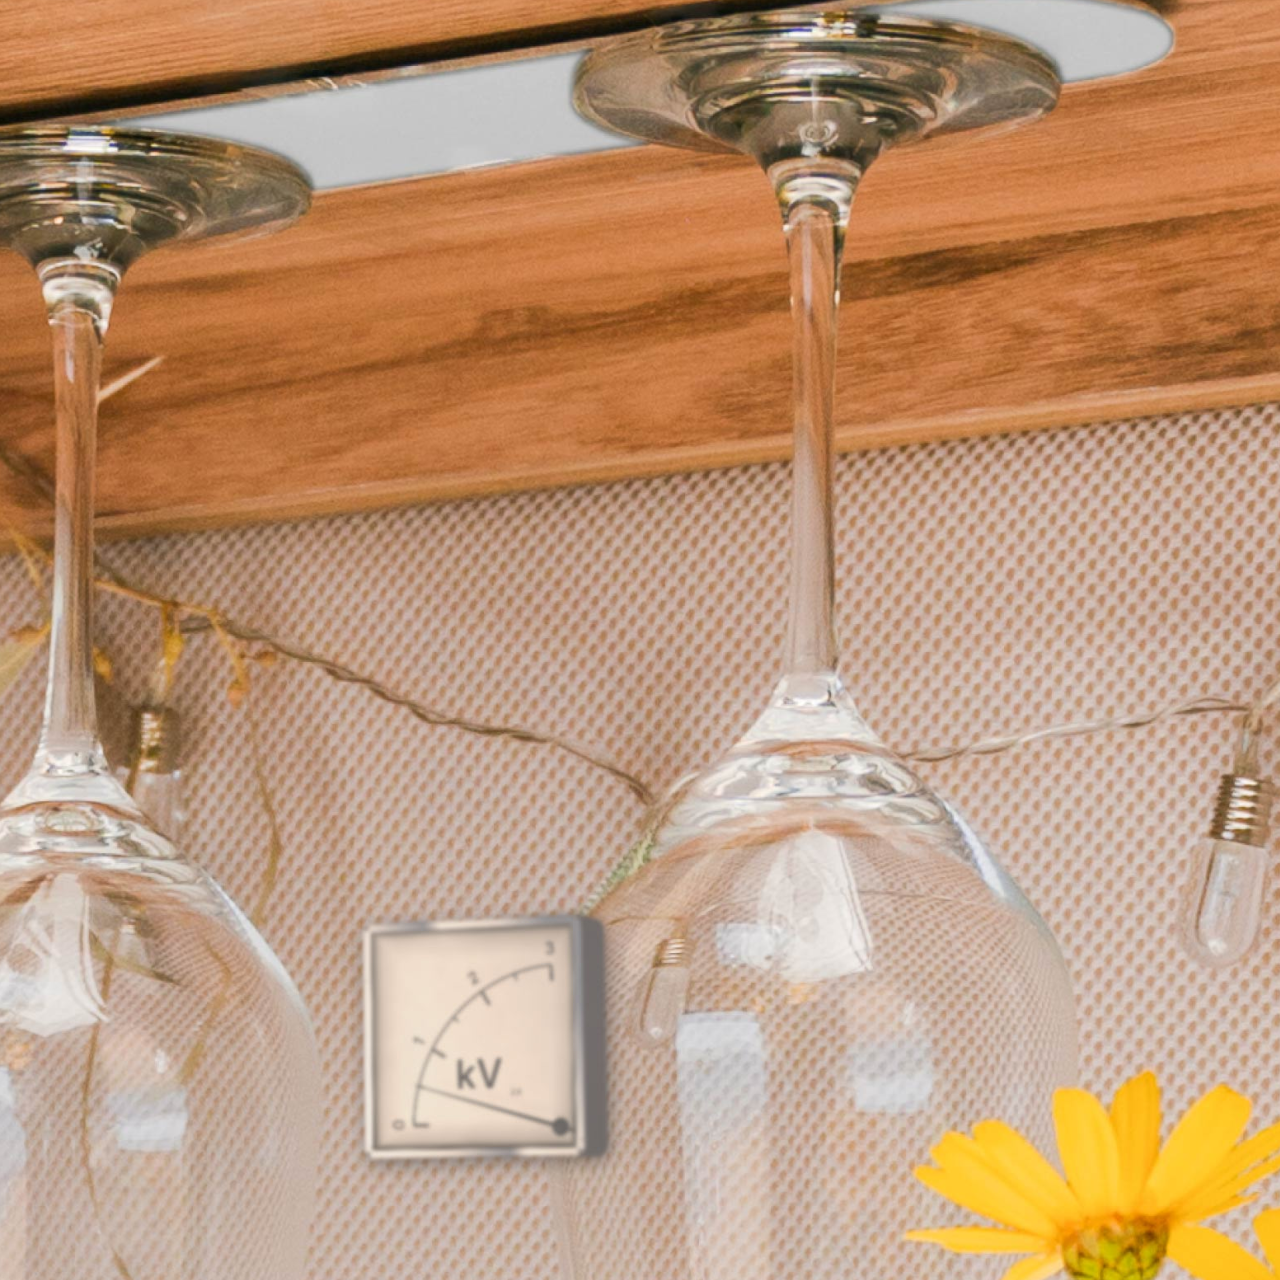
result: **0.5** kV
